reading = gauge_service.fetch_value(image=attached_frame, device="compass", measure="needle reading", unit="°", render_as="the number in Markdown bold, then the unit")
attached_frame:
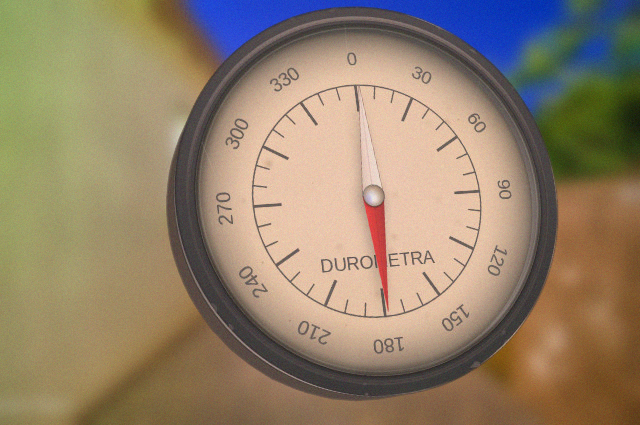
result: **180** °
